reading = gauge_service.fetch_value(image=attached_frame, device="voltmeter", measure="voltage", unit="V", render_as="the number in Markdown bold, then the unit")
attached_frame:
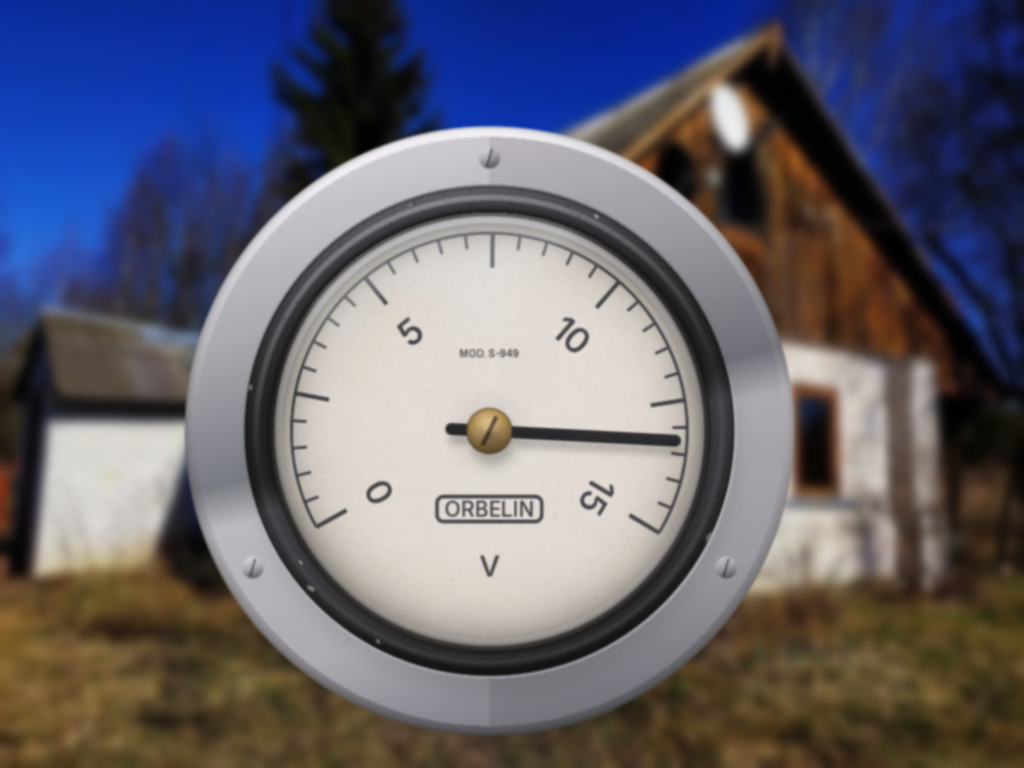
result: **13.25** V
